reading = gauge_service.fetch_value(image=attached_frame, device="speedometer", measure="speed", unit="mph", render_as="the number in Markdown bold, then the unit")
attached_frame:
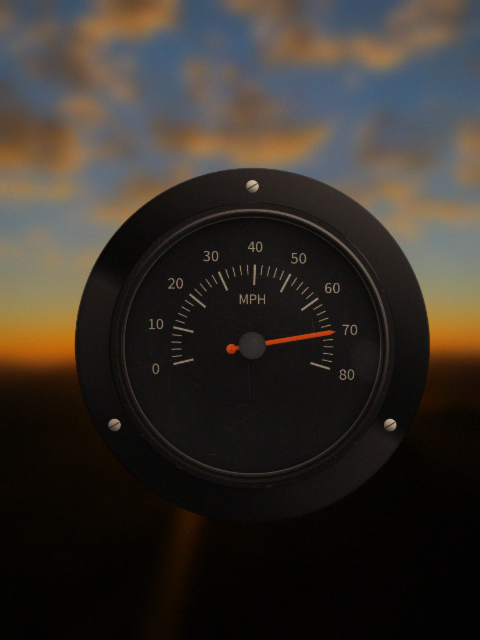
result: **70** mph
